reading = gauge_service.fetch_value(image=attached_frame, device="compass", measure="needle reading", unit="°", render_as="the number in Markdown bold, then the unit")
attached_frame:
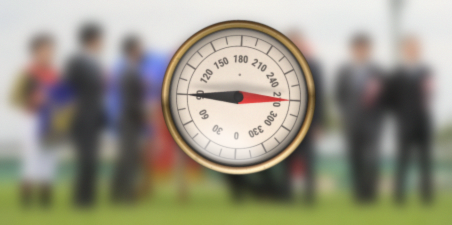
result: **270** °
